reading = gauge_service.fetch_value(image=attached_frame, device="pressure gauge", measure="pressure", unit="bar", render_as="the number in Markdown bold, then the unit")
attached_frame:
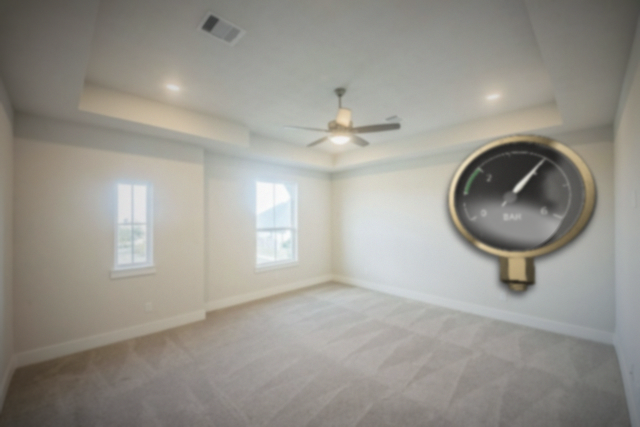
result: **4** bar
